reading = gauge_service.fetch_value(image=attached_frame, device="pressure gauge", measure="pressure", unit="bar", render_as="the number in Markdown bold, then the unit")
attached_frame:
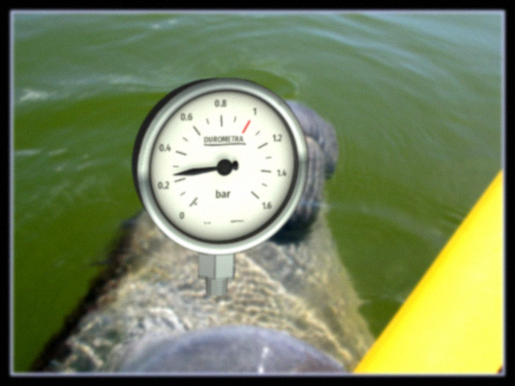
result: **0.25** bar
